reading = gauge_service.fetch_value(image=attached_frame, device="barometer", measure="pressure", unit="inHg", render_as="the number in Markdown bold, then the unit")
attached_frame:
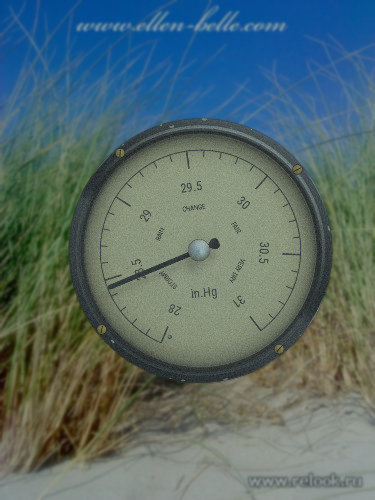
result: **28.45** inHg
